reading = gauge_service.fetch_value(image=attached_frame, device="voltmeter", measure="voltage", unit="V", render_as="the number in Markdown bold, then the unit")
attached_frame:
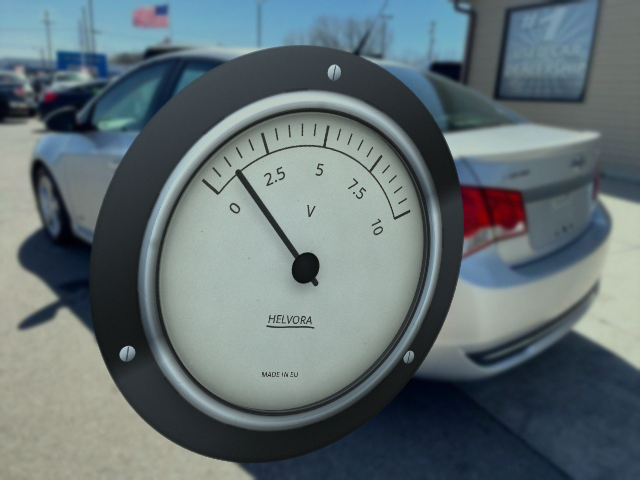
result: **1** V
